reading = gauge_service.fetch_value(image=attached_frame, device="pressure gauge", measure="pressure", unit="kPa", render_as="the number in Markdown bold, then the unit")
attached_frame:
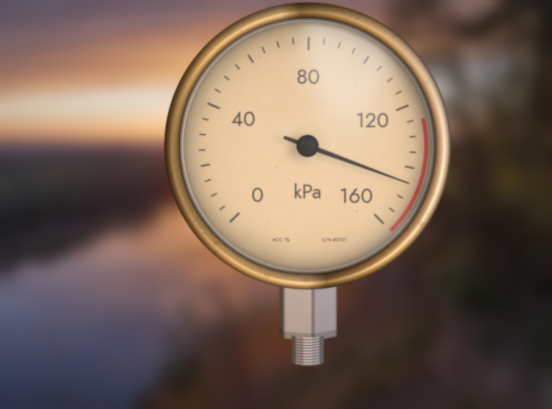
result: **145** kPa
